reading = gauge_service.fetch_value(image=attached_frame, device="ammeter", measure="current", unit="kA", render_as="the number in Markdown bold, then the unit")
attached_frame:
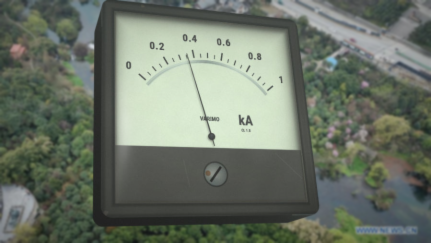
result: **0.35** kA
